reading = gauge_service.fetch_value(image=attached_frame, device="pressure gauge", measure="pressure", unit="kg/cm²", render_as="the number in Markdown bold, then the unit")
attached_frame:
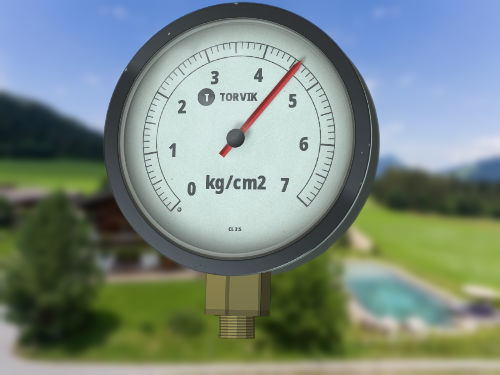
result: **4.6** kg/cm²
